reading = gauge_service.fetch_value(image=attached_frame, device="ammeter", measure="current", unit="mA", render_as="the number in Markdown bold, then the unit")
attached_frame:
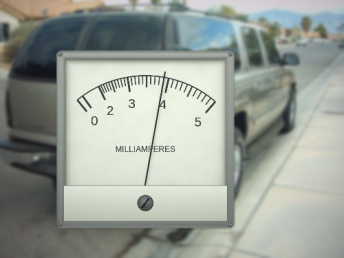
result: **3.9** mA
